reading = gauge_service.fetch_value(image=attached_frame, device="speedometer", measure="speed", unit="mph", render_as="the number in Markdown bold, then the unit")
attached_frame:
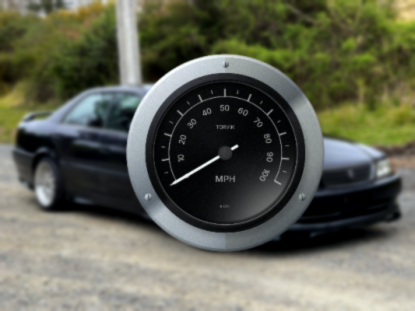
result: **0** mph
